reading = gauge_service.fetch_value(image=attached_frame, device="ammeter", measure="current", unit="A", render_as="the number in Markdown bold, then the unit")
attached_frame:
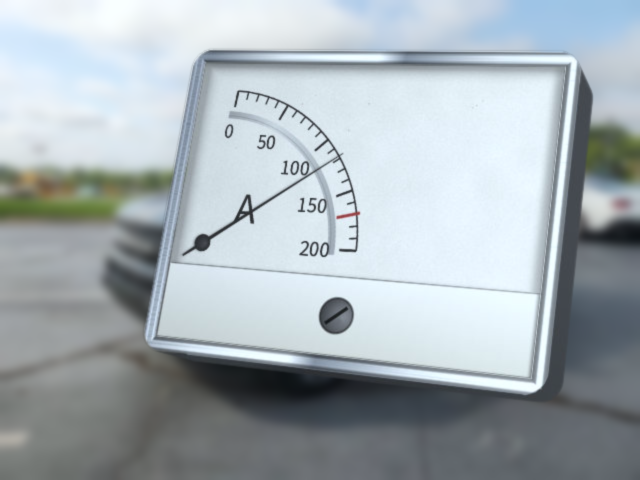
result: **120** A
